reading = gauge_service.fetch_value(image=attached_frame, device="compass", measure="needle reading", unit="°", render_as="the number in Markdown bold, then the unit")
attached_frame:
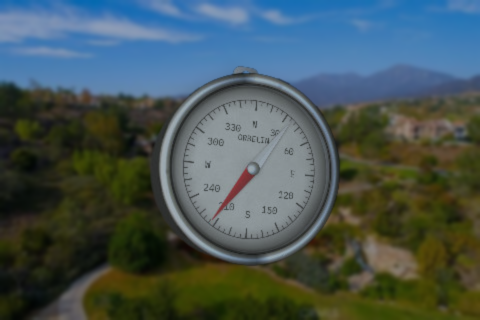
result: **215** °
